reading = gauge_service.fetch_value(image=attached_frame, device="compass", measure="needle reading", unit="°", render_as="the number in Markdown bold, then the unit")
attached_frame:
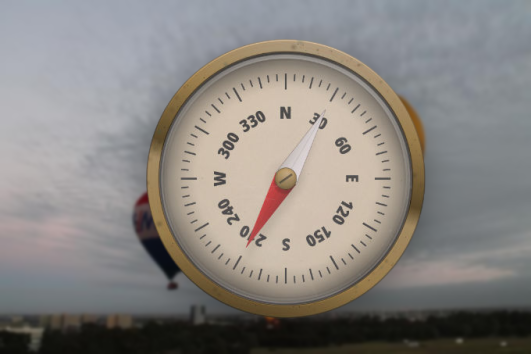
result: **210** °
